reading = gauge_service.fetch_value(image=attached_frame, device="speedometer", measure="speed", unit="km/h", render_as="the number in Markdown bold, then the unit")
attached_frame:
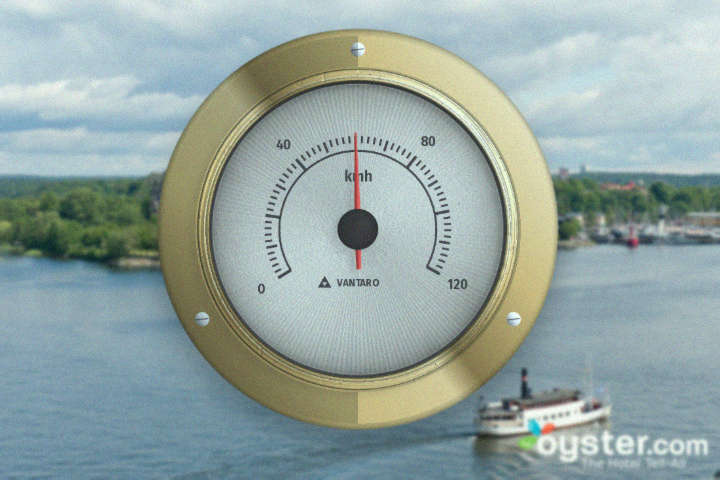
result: **60** km/h
